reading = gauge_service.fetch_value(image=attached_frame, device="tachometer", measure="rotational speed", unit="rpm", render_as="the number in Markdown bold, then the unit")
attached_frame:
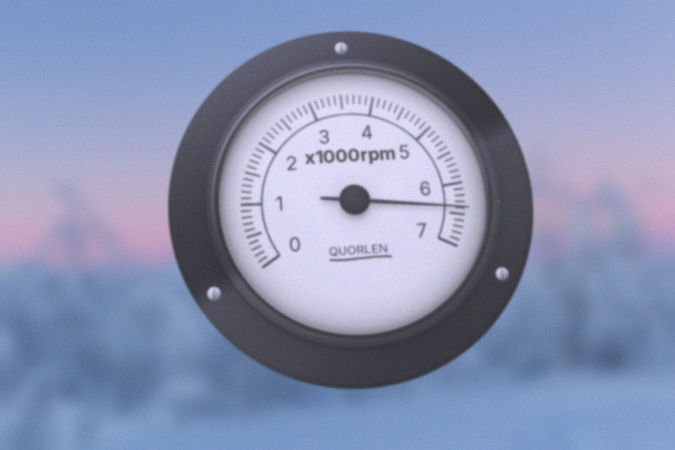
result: **6400** rpm
